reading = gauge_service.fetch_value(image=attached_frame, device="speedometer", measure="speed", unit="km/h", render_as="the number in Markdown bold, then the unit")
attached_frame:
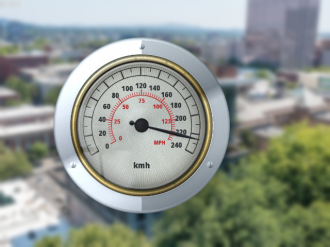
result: **225** km/h
